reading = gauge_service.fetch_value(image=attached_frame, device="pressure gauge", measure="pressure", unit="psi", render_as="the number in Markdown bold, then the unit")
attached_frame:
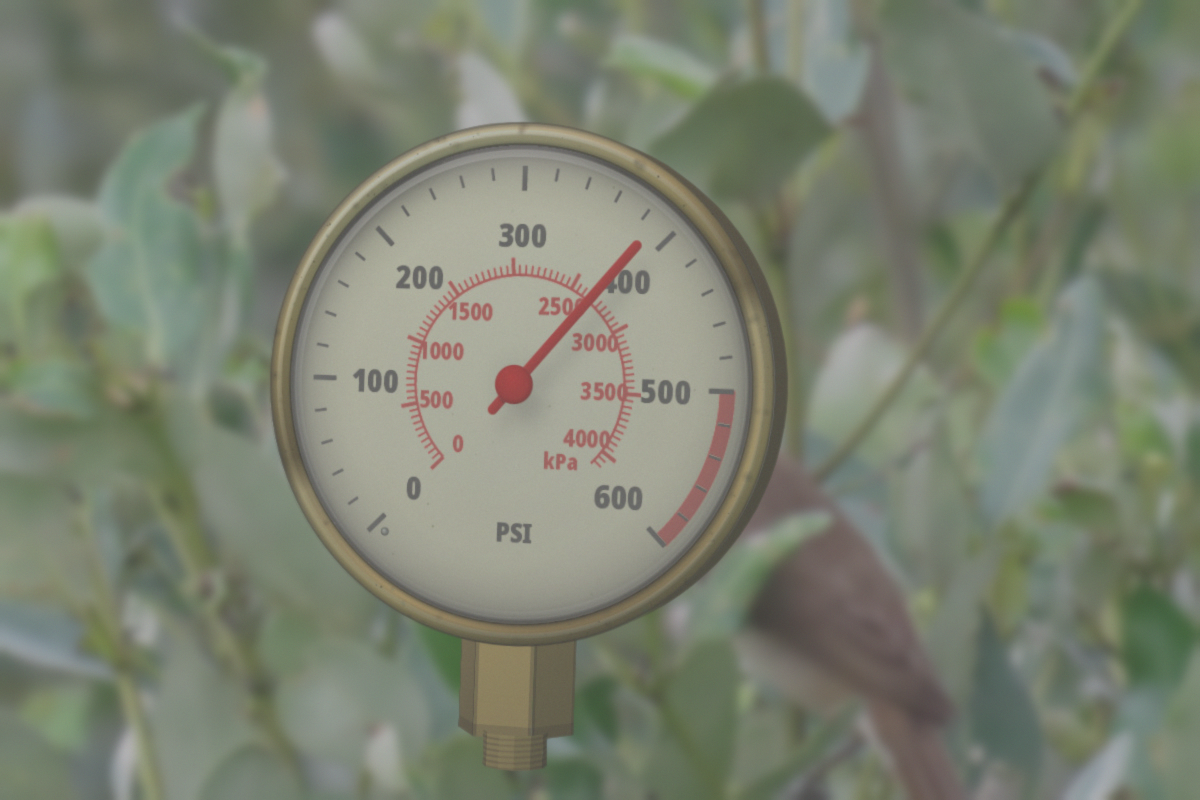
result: **390** psi
